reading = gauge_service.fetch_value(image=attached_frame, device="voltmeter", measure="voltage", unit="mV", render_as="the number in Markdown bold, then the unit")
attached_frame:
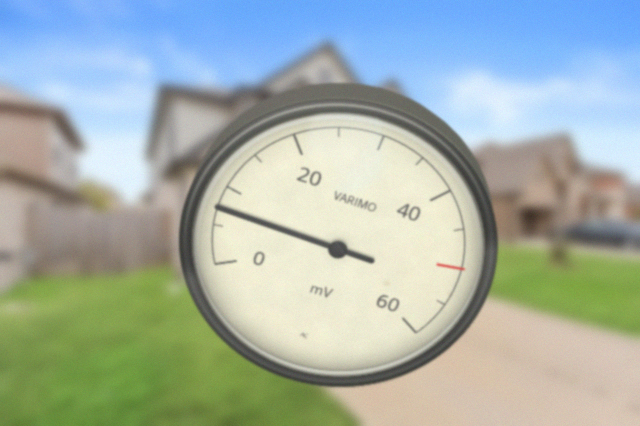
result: **7.5** mV
